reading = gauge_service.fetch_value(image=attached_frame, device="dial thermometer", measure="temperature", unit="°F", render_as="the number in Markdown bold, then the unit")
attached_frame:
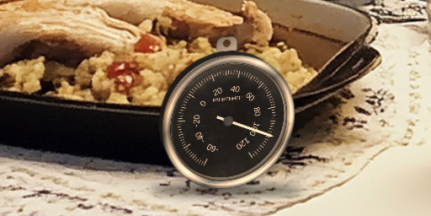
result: **100** °F
